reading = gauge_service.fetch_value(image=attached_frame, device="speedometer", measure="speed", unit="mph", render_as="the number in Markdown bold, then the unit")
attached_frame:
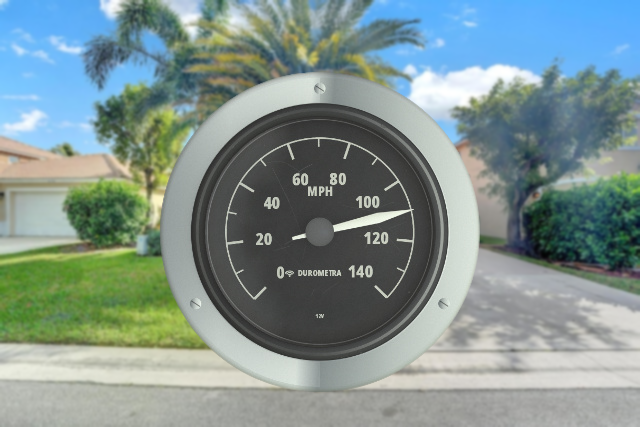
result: **110** mph
